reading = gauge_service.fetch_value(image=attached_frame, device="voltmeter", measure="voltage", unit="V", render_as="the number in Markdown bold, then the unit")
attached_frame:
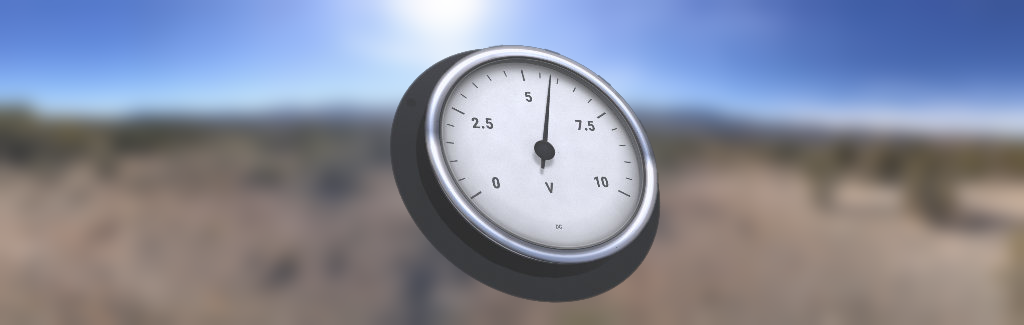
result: **5.75** V
